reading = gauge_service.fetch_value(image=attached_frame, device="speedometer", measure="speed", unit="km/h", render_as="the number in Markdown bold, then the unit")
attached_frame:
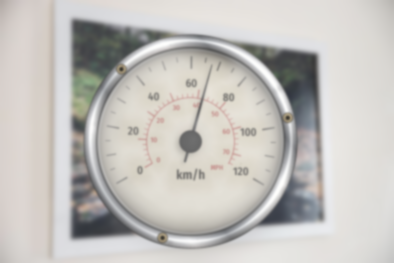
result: **67.5** km/h
